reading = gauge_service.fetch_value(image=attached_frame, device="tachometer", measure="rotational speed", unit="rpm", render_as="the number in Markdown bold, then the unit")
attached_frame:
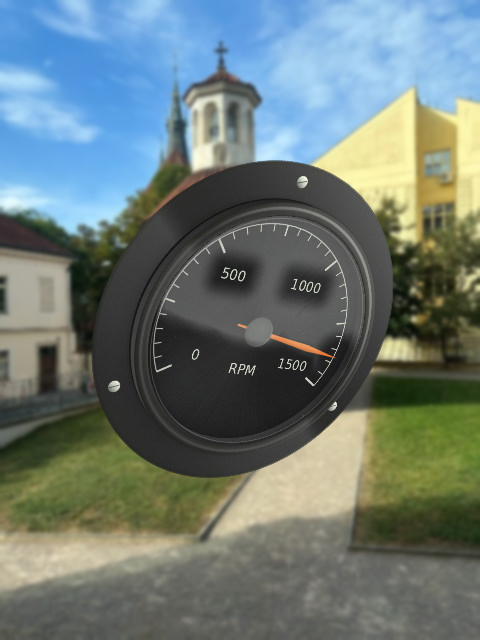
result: **1375** rpm
